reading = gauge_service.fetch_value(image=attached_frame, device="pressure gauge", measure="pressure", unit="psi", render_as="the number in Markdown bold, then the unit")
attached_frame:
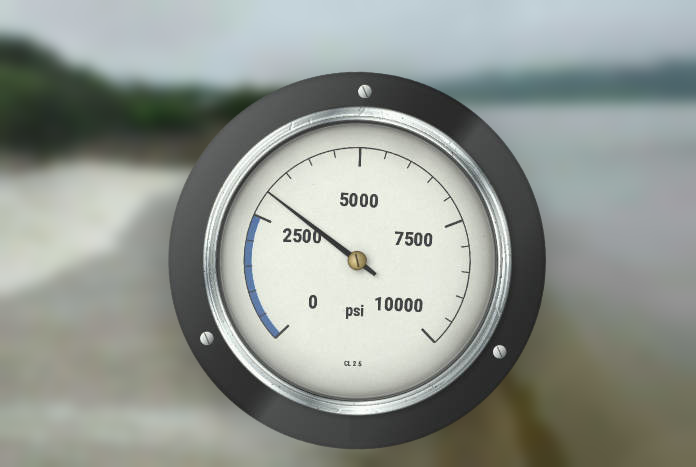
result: **3000** psi
